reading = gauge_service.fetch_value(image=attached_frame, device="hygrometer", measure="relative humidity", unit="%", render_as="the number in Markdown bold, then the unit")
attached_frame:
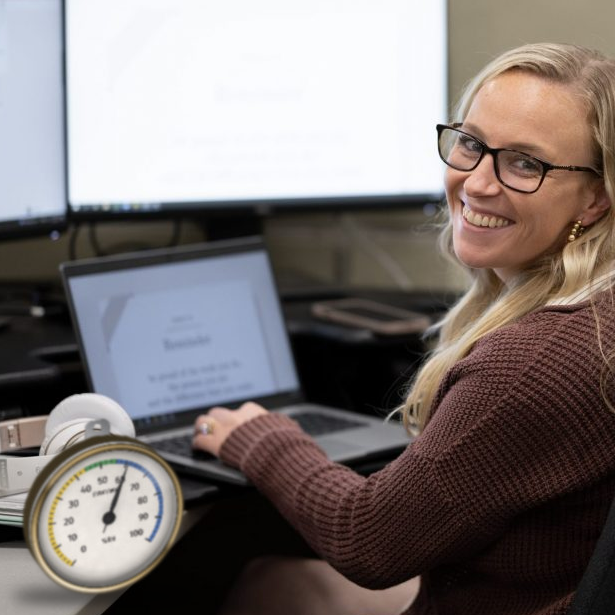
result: **60** %
